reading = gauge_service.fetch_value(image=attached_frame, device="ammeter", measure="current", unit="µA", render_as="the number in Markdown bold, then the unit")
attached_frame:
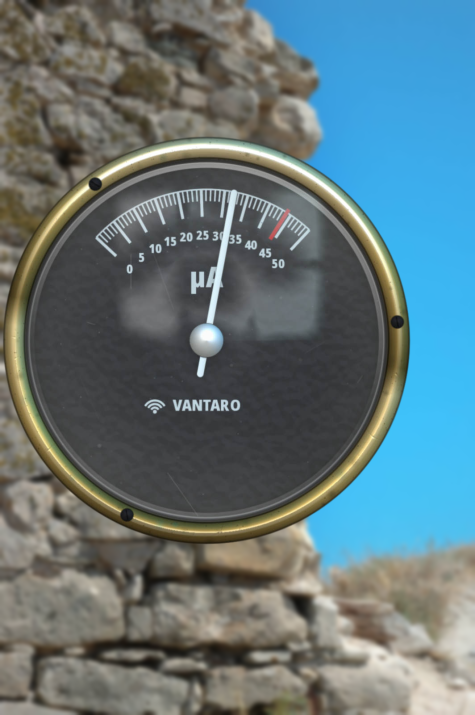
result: **32** µA
